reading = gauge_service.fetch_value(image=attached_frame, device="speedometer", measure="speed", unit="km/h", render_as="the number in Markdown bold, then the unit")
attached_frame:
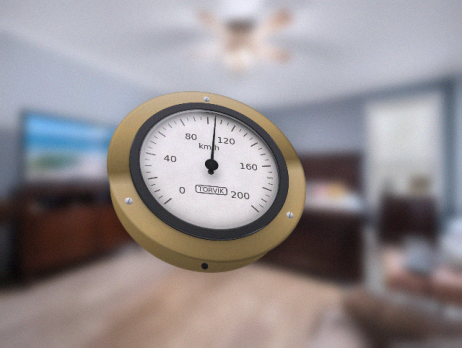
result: **105** km/h
